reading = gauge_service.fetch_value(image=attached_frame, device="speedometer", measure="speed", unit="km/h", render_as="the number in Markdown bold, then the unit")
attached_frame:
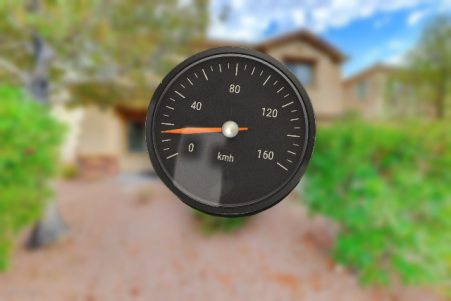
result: **15** km/h
